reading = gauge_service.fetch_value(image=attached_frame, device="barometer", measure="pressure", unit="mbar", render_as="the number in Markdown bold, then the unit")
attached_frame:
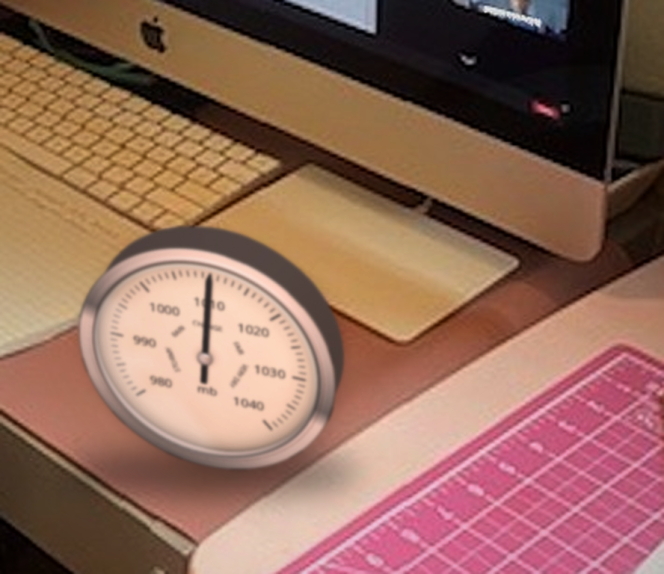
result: **1010** mbar
